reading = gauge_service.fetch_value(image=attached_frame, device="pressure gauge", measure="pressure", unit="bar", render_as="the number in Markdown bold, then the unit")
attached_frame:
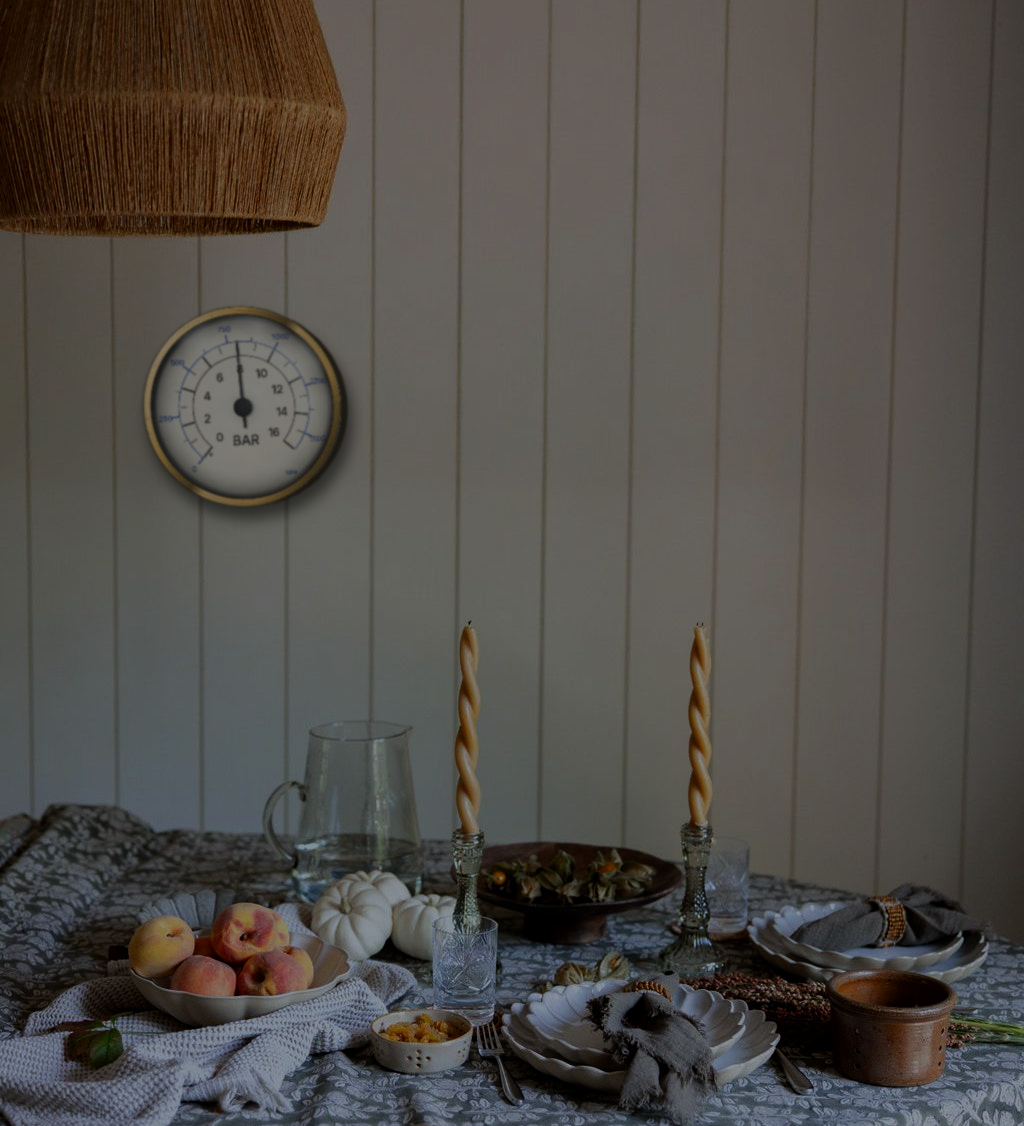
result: **8** bar
